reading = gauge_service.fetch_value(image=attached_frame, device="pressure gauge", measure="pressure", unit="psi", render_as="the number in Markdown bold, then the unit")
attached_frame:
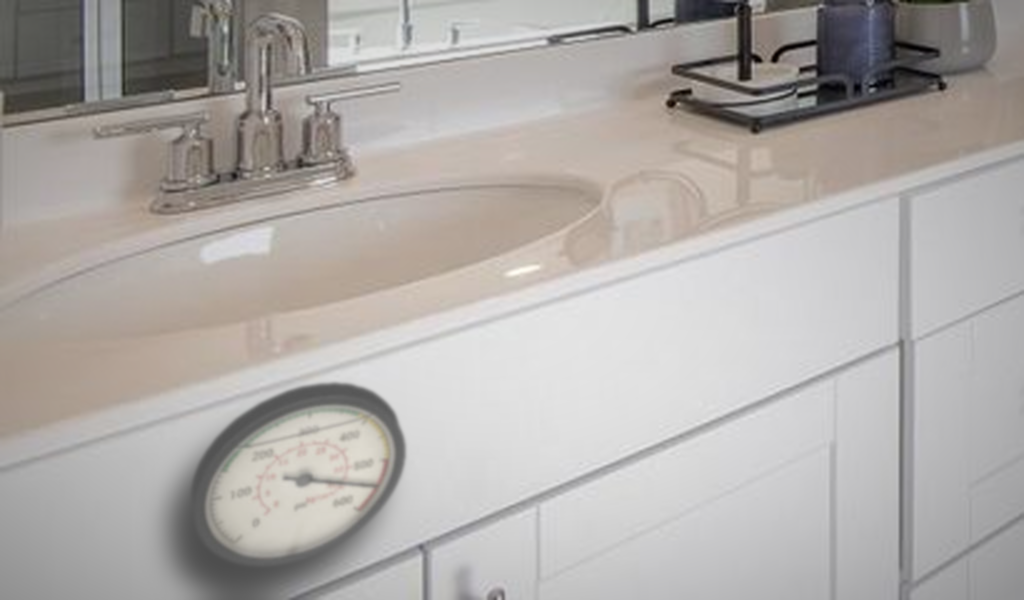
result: **550** psi
